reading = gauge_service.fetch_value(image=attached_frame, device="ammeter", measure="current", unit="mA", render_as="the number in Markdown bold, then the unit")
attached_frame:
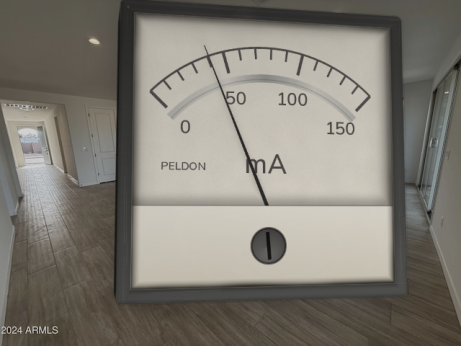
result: **40** mA
